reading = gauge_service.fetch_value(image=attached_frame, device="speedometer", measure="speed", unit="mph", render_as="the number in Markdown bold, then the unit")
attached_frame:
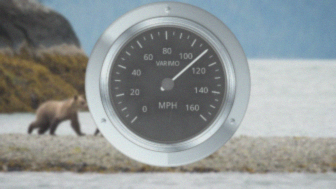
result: **110** mph
